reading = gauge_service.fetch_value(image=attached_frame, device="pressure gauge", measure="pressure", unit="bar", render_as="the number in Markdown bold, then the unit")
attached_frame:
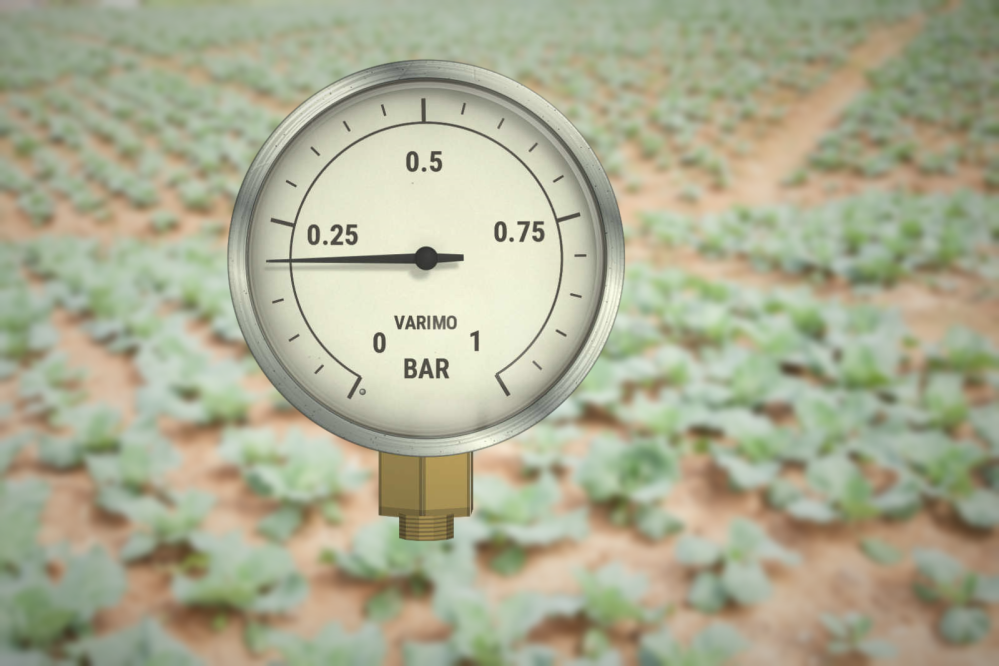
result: **0.2** bar
